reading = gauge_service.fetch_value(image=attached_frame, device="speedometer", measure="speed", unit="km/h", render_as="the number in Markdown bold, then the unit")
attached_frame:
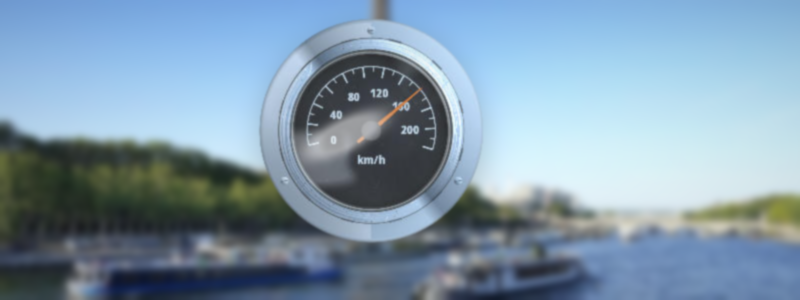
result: **160** km/h
